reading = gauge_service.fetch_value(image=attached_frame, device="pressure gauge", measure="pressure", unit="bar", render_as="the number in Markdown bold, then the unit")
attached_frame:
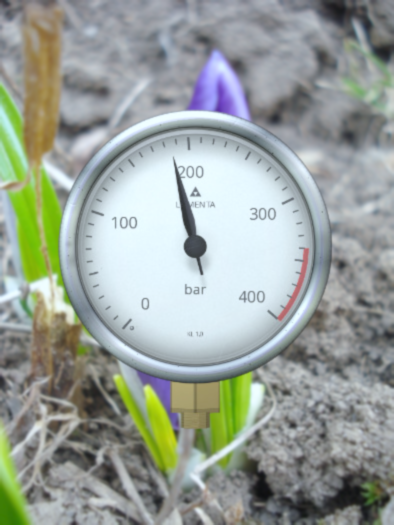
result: **185** bar
